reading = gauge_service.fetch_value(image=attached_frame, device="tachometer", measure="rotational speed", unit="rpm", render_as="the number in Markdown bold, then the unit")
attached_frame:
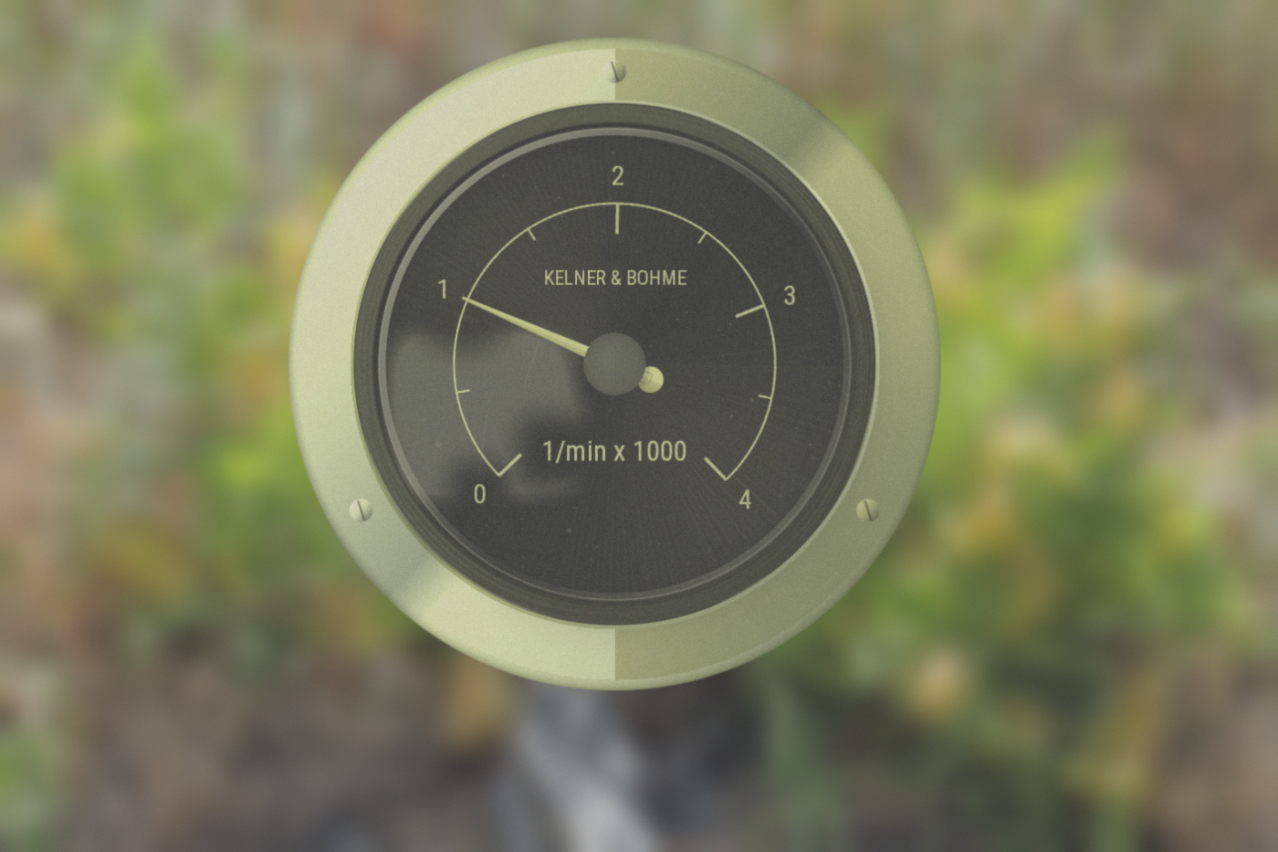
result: **1000** rpm
